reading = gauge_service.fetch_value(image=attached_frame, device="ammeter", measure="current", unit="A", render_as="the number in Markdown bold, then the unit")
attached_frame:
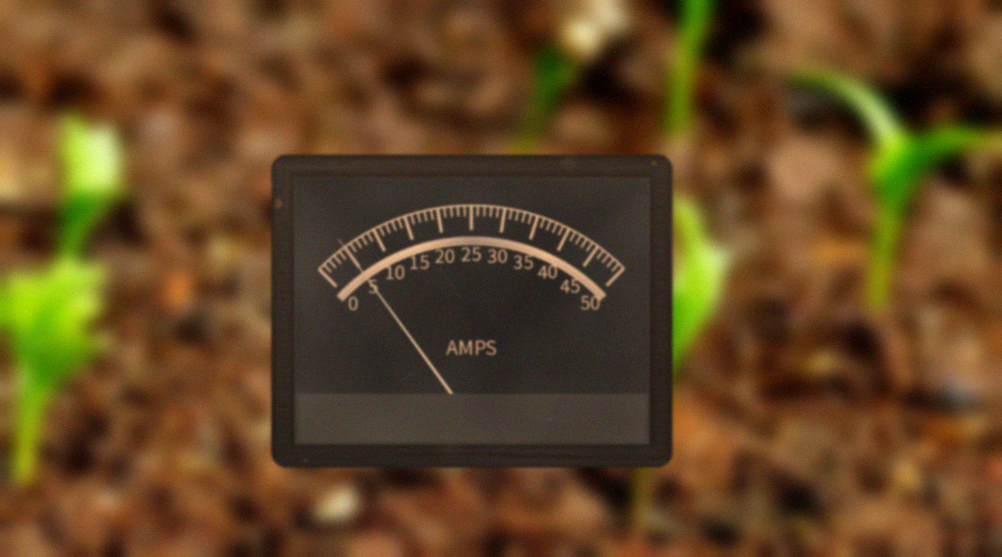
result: **5** A
